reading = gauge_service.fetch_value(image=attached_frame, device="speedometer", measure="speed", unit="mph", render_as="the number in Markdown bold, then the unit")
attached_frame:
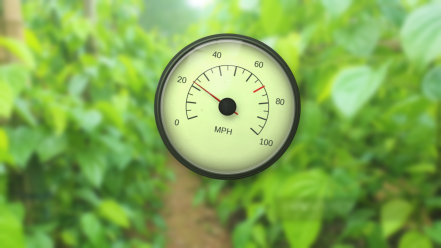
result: **22.5** mph
